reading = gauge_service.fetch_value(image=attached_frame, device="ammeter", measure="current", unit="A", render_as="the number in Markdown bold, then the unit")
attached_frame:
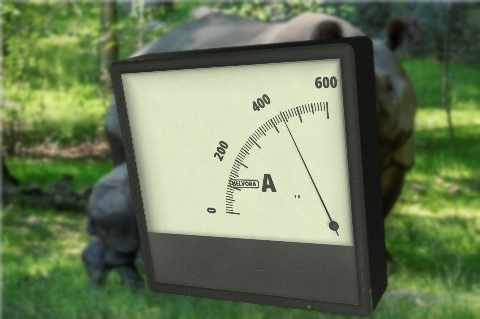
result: **450** A
